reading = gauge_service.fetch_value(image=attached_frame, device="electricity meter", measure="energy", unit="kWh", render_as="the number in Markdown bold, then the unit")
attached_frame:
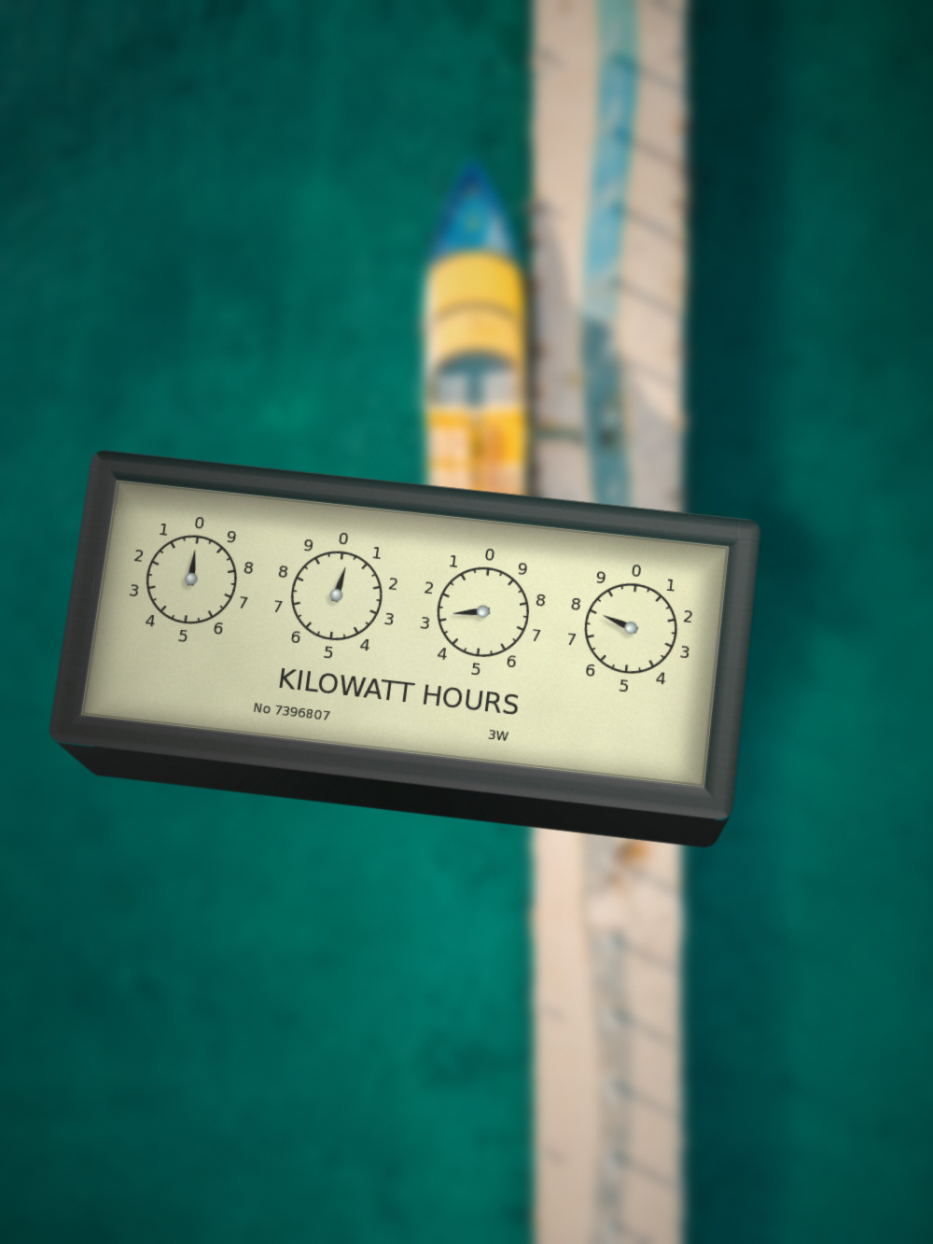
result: **28** kWh
